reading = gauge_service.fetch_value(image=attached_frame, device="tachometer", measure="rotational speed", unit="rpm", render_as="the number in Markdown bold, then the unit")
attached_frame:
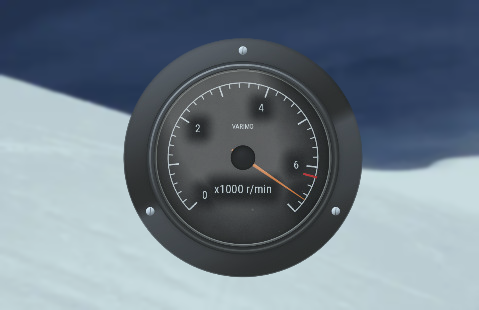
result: **6700** rpm
